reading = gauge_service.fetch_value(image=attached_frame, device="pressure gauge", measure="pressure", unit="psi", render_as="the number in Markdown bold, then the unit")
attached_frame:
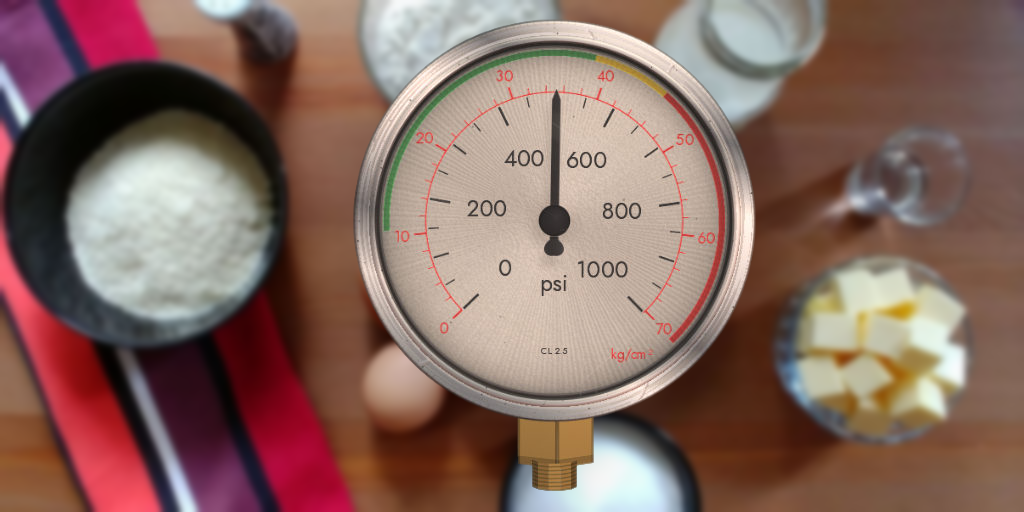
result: **500** psi
